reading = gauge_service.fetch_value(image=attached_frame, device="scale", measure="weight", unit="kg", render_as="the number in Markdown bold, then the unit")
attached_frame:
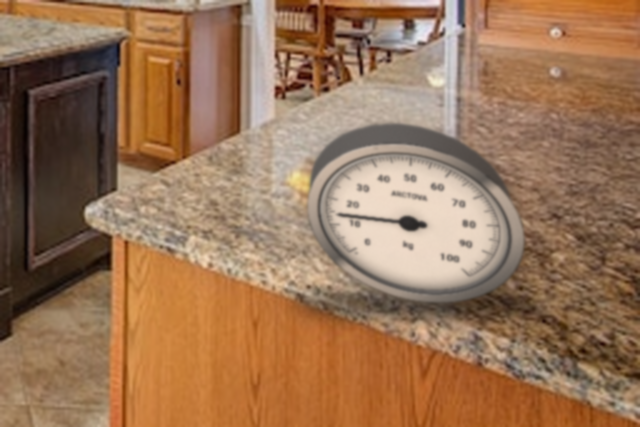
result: **15** kg
